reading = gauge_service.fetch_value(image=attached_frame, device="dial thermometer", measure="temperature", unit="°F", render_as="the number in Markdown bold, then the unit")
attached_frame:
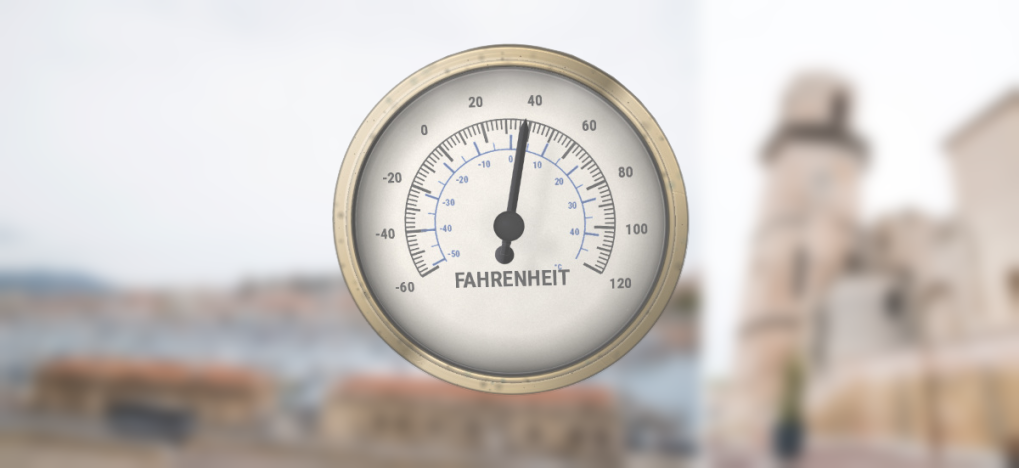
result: **38** °F
